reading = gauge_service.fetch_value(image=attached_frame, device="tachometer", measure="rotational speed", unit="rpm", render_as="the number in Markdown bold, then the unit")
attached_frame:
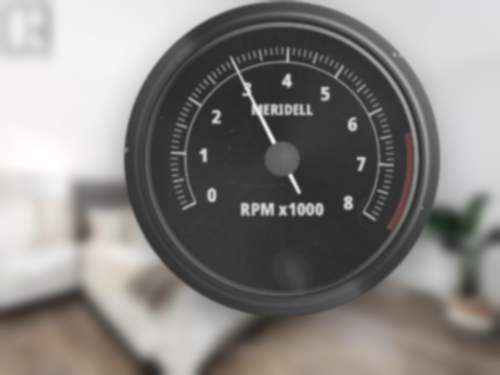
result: **3000** rpm
